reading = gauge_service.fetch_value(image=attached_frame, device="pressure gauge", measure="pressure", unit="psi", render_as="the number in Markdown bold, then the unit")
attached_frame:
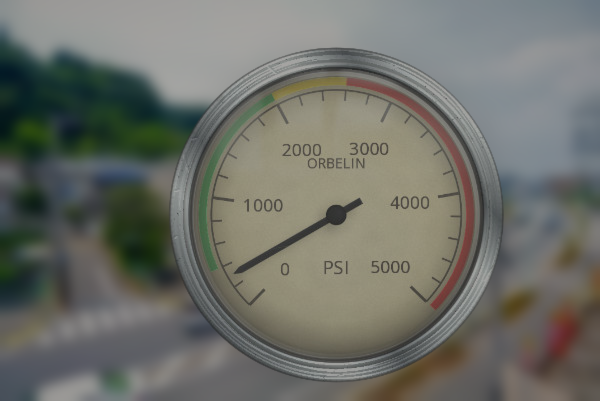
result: **300** psi
